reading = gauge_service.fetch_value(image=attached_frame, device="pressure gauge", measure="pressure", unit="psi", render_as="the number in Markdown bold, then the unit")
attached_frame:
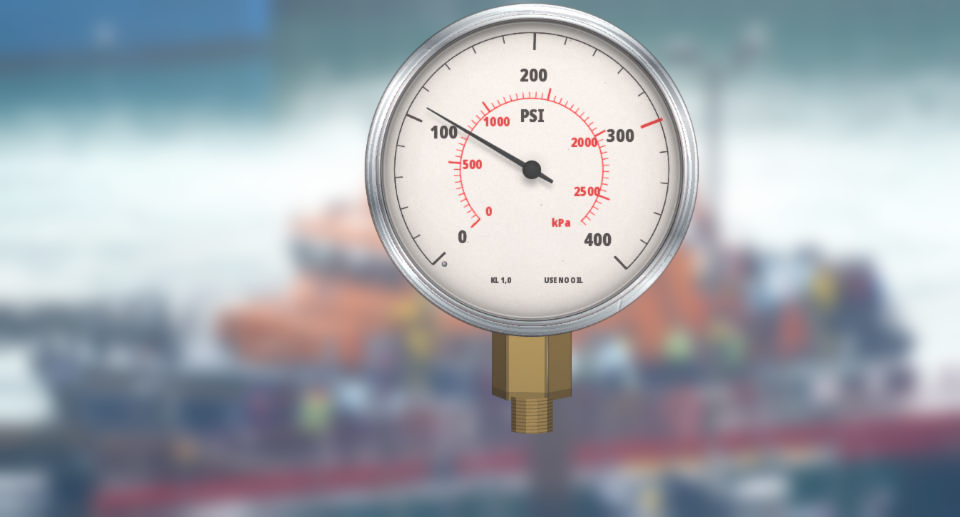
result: **110** psi
